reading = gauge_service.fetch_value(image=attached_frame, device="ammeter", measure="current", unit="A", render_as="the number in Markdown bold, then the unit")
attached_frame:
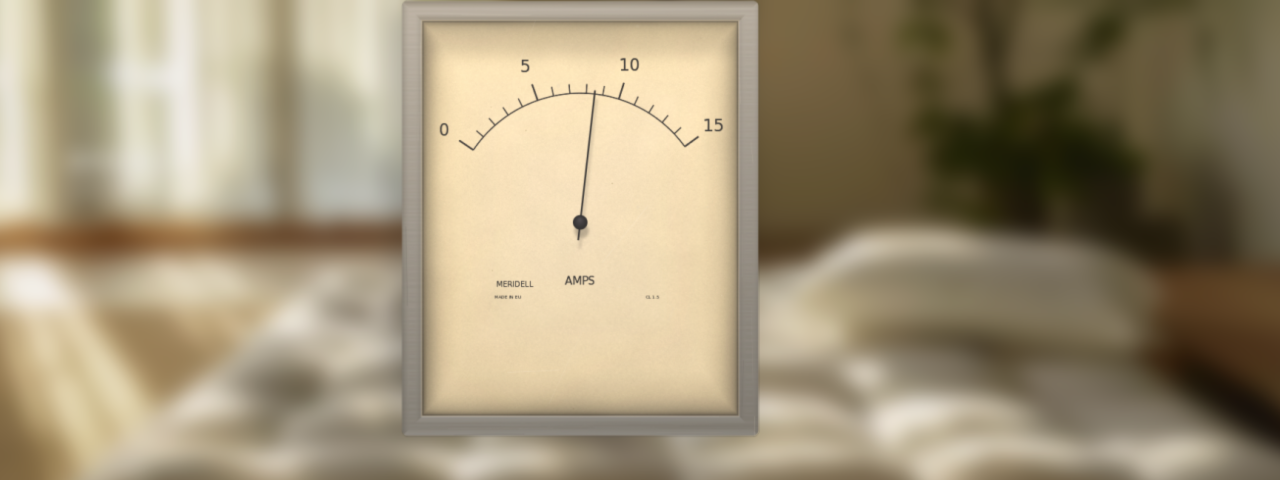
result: **8.5** A
